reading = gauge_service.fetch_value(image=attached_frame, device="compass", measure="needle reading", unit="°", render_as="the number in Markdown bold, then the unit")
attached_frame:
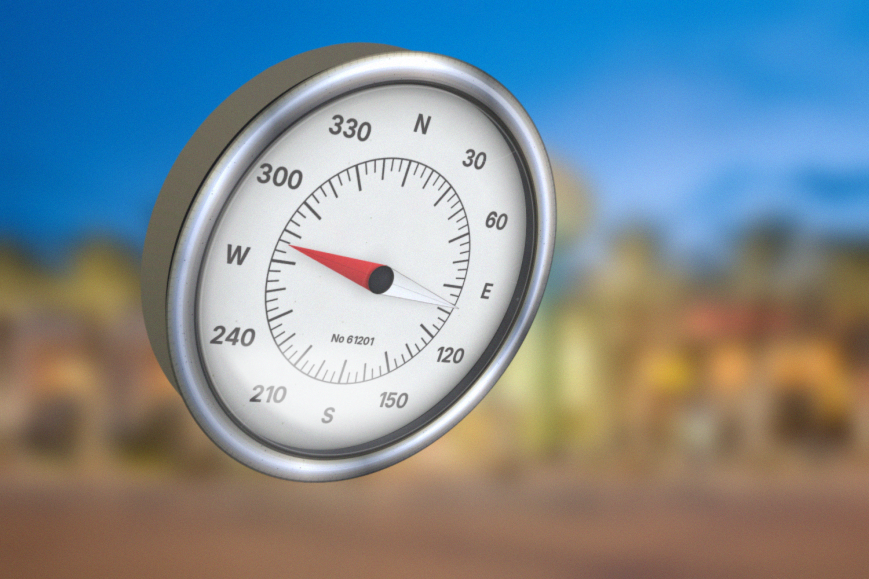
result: **280** °
